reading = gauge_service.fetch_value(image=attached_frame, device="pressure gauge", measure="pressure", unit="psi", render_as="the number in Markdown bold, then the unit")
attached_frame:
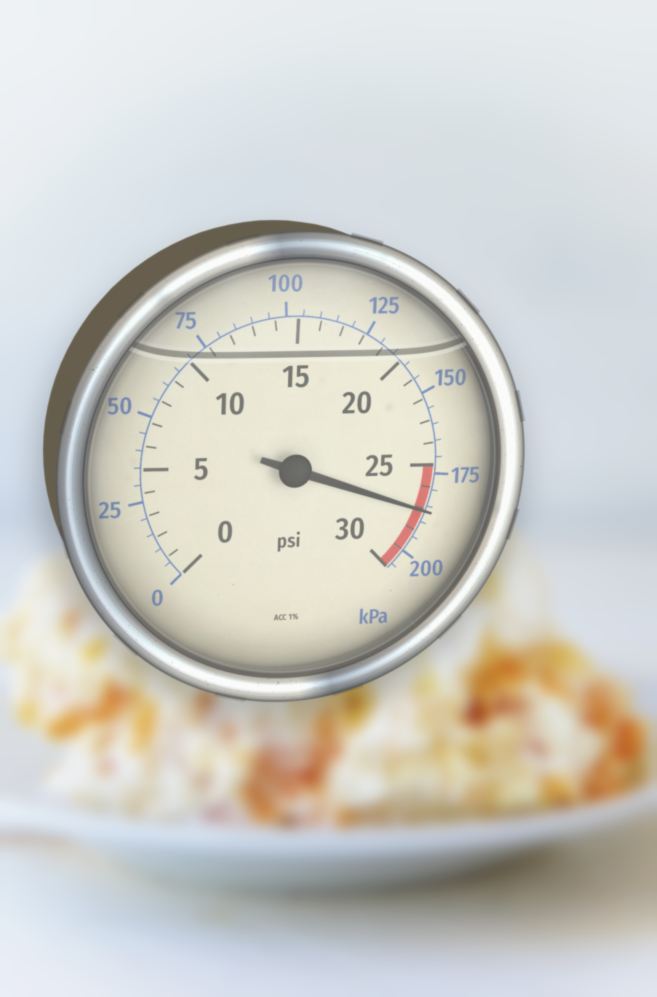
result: **27** psi
